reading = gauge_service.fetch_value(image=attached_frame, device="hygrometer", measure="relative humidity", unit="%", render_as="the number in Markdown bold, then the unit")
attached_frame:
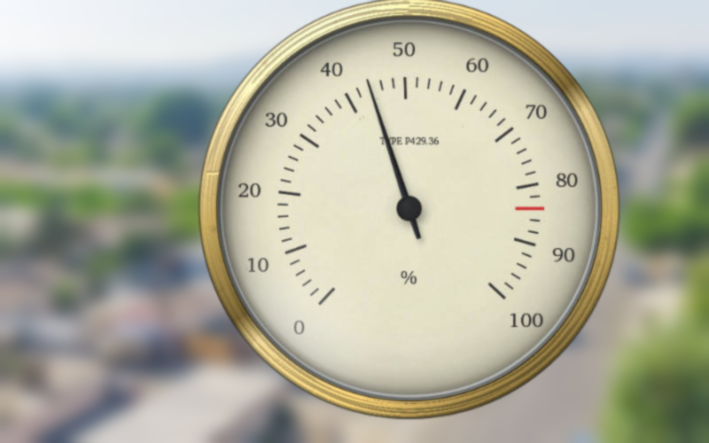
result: **44** %
